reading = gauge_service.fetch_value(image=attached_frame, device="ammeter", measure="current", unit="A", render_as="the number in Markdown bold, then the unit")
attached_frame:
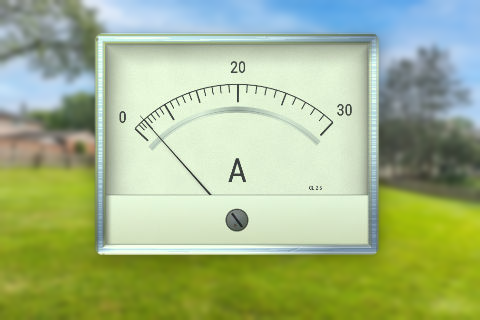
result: **5** A
